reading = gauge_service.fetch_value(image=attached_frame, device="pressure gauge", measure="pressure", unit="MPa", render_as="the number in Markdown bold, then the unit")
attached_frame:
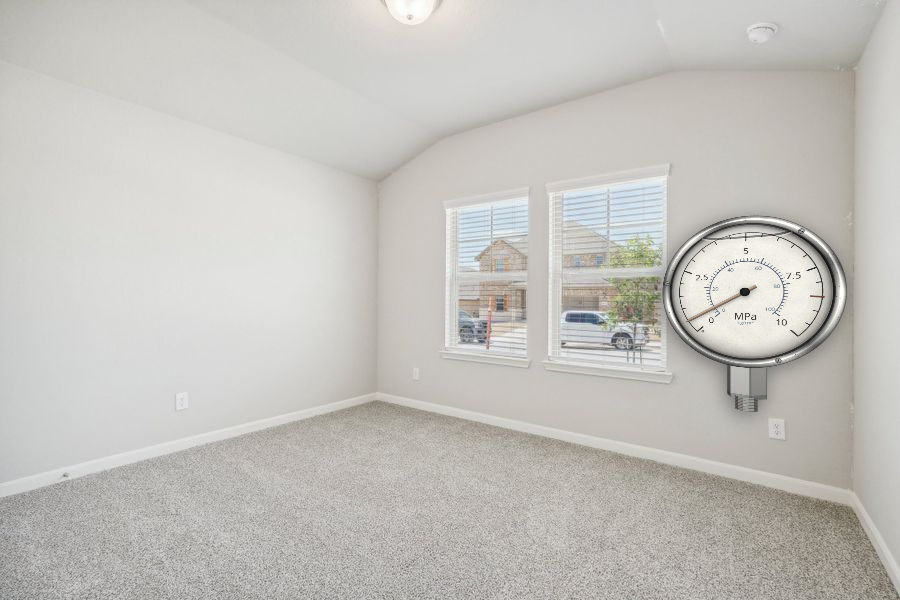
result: **0.5** MPa
